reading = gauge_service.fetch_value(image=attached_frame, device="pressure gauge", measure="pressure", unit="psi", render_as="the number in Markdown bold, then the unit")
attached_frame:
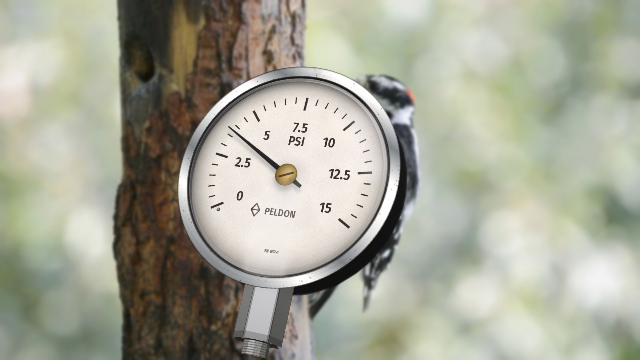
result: **3.75** psi
